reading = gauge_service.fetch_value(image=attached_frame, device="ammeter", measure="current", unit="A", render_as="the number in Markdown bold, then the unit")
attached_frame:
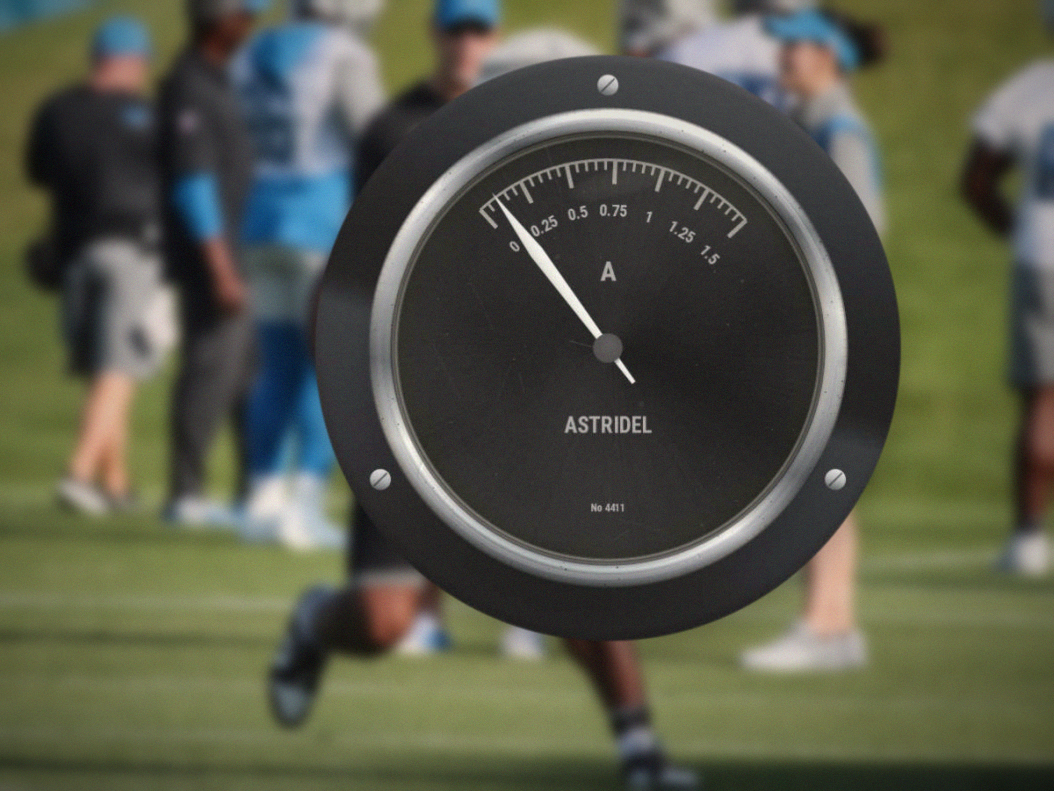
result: **0.1** A
